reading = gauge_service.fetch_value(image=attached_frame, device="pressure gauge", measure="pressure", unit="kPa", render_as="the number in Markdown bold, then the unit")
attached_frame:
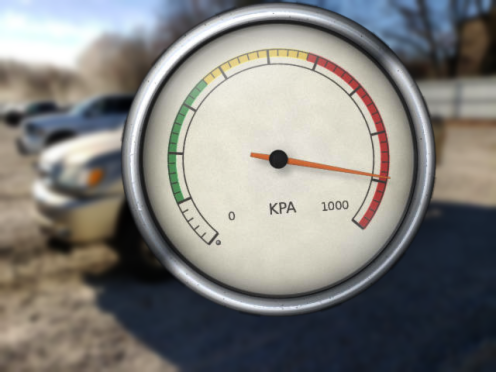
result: **890** kPa
